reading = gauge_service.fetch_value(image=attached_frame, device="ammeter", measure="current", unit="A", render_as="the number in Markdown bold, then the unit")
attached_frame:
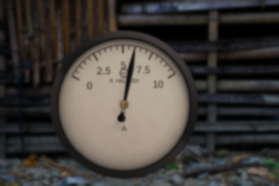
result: **6** A
